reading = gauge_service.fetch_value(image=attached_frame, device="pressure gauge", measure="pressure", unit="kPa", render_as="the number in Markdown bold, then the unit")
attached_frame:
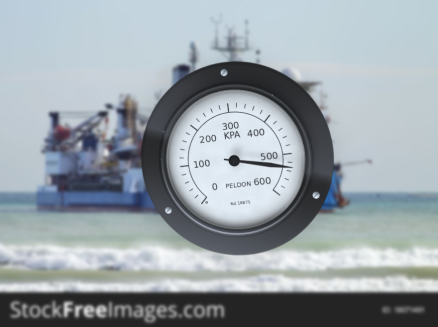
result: **530** kPa
